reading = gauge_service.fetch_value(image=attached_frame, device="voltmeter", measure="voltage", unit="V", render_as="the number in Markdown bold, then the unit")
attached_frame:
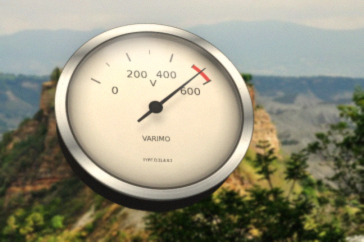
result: **550** V
